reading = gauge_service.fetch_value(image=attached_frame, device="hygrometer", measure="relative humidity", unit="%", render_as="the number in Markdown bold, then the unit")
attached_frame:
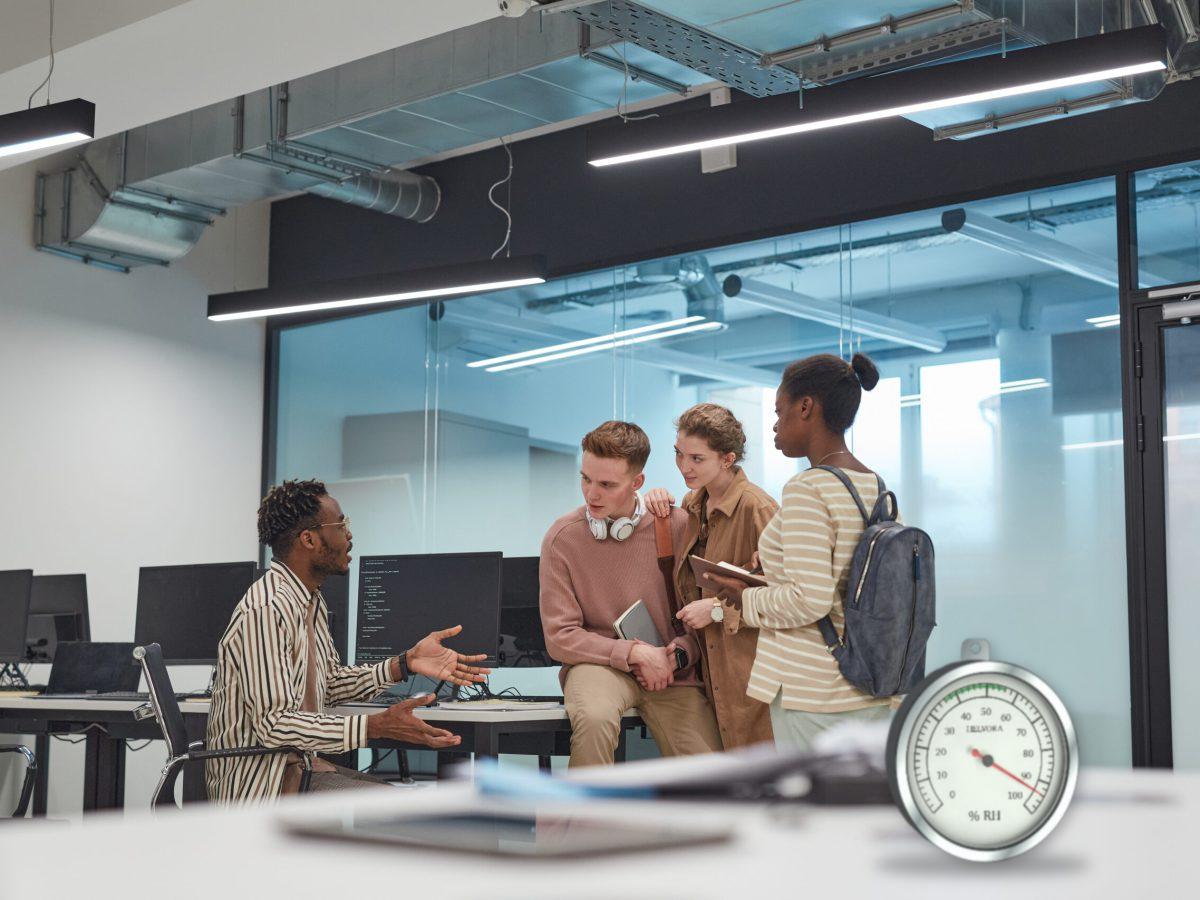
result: **94** %
